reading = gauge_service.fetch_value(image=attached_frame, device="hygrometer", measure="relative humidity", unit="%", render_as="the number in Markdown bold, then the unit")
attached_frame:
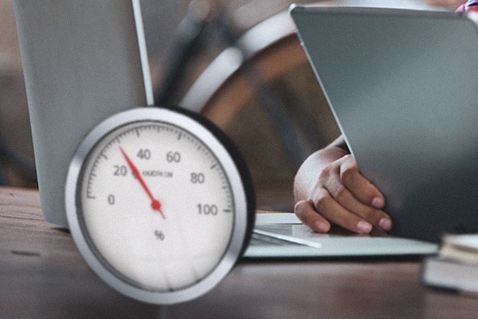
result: **30** %
